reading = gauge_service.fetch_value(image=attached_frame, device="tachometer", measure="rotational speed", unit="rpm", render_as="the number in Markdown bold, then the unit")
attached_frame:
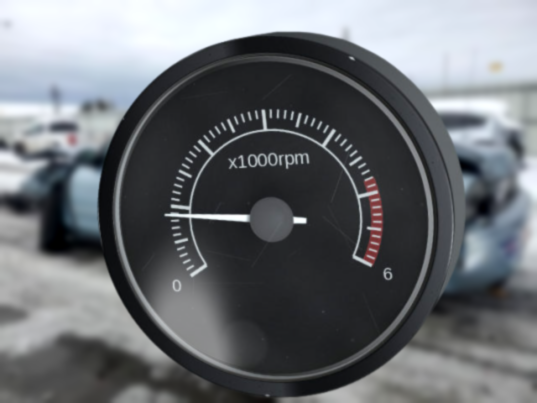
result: **900** rpm
